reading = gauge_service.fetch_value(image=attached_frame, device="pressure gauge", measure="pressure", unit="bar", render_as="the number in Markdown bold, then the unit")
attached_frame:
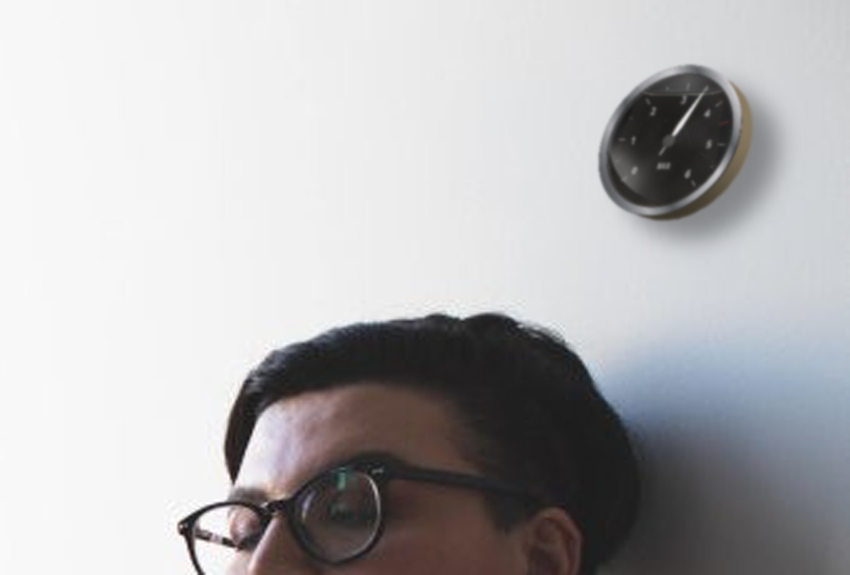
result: **3.5** bar
